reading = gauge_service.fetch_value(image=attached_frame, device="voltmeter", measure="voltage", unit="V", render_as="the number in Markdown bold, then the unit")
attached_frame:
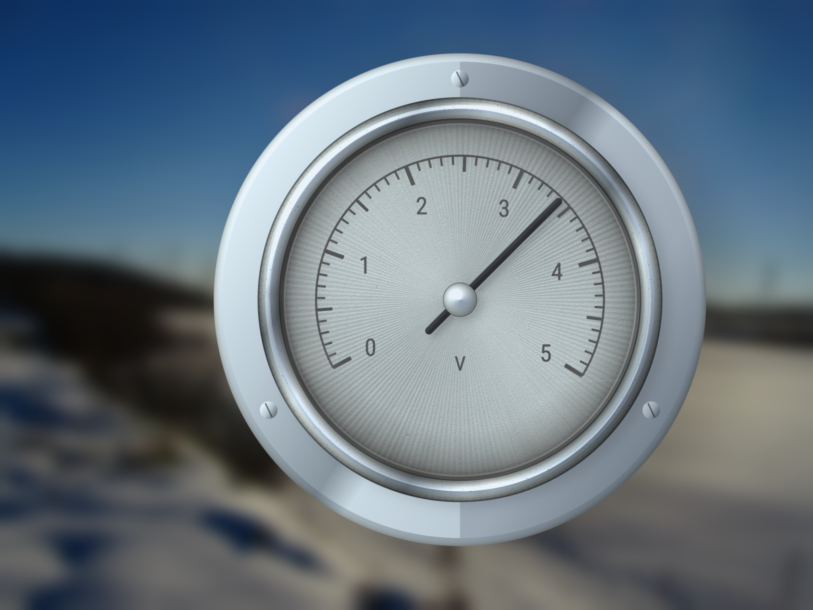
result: **3.4** V
